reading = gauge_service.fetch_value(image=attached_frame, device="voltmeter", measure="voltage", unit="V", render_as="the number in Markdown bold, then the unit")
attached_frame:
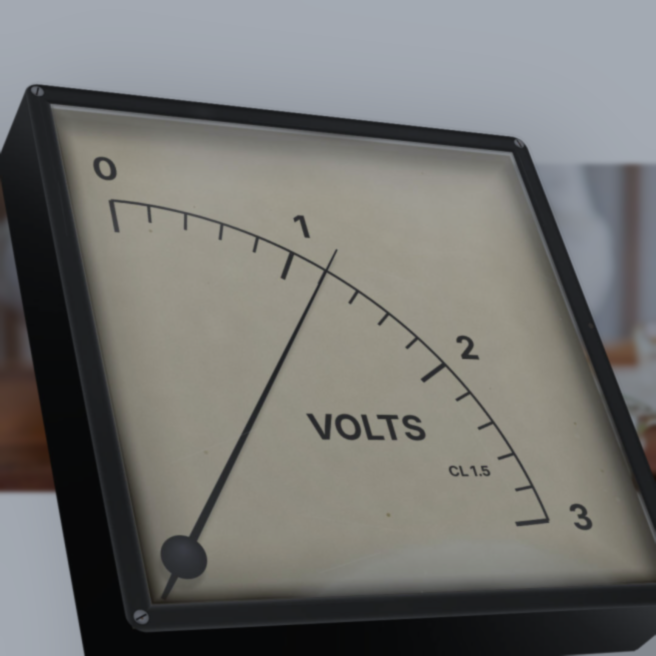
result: **1.2** V
